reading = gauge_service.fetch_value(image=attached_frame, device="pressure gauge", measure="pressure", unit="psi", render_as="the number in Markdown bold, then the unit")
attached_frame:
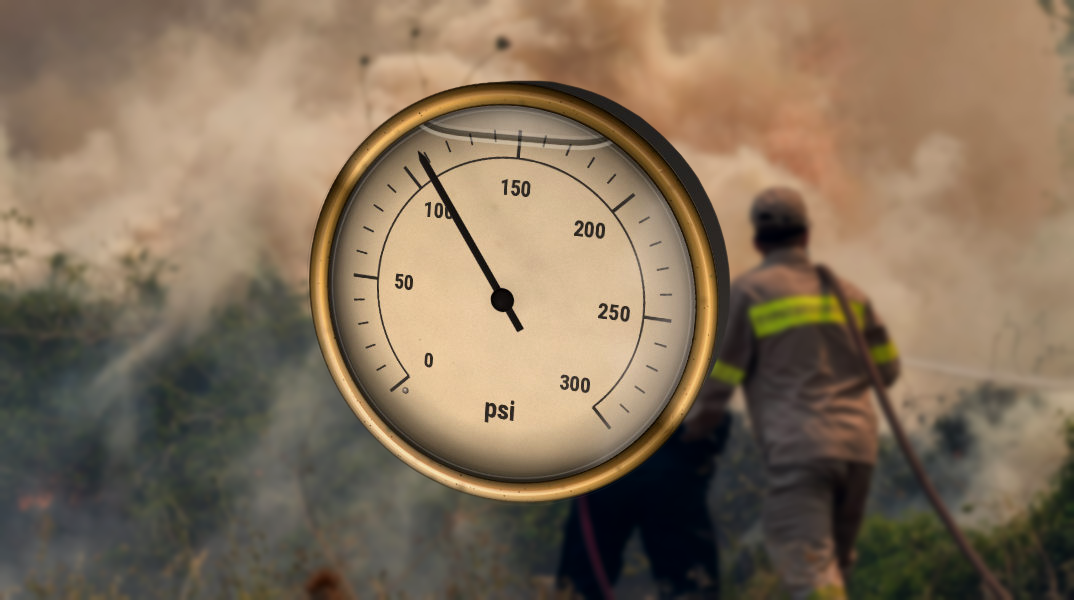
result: **110** psi
